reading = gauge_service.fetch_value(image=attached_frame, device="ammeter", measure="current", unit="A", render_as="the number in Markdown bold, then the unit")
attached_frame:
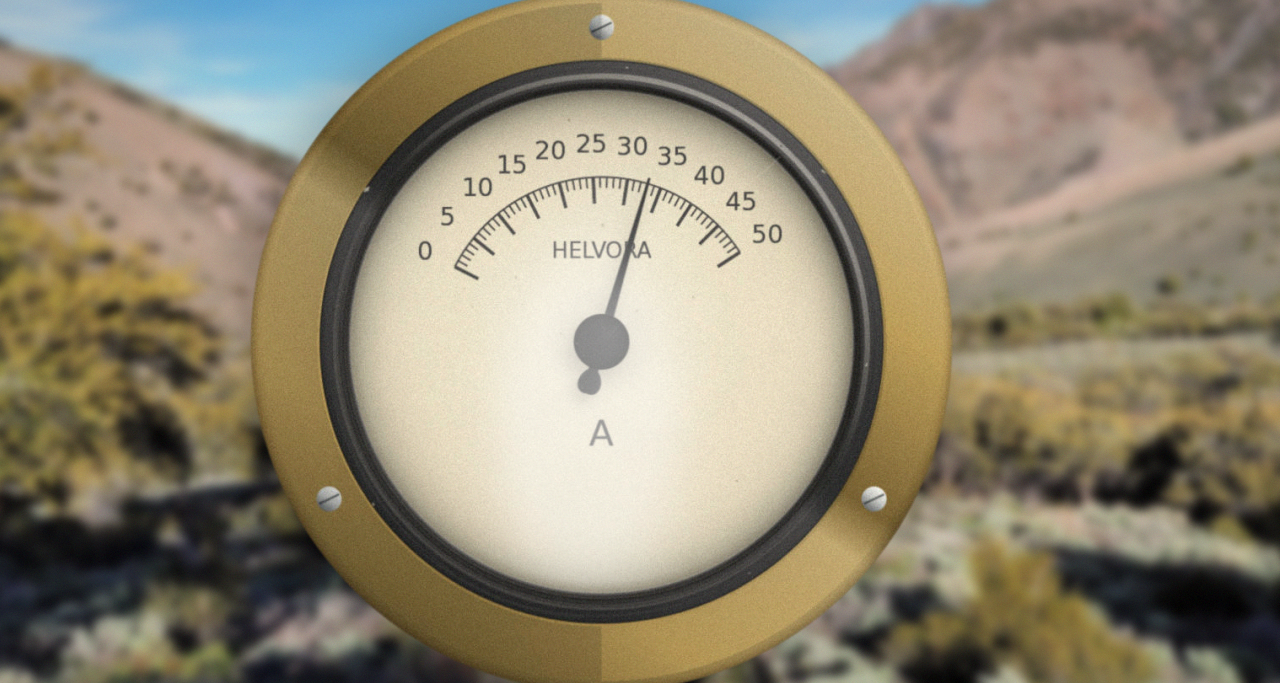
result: **33** A
